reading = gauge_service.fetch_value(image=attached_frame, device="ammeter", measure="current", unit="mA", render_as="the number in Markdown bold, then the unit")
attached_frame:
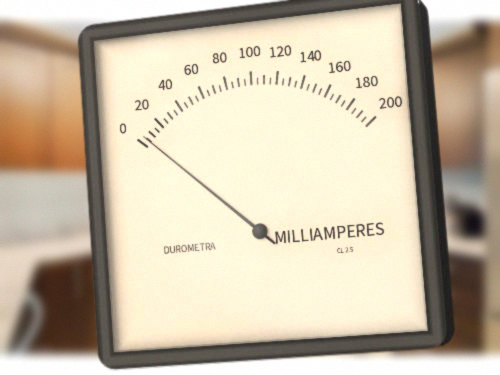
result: **5** mA
